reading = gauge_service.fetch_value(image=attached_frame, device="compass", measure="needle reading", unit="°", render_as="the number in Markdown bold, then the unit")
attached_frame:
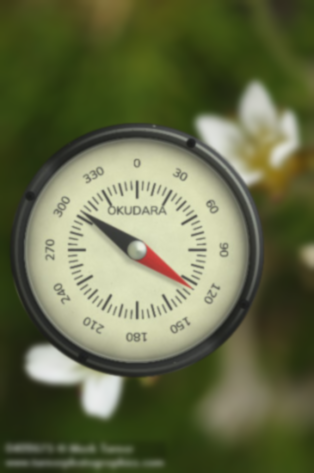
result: **125** °
